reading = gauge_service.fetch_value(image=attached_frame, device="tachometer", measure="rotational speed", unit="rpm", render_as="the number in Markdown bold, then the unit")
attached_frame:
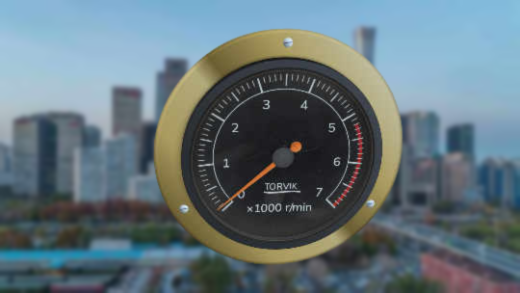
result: **100** rpm
